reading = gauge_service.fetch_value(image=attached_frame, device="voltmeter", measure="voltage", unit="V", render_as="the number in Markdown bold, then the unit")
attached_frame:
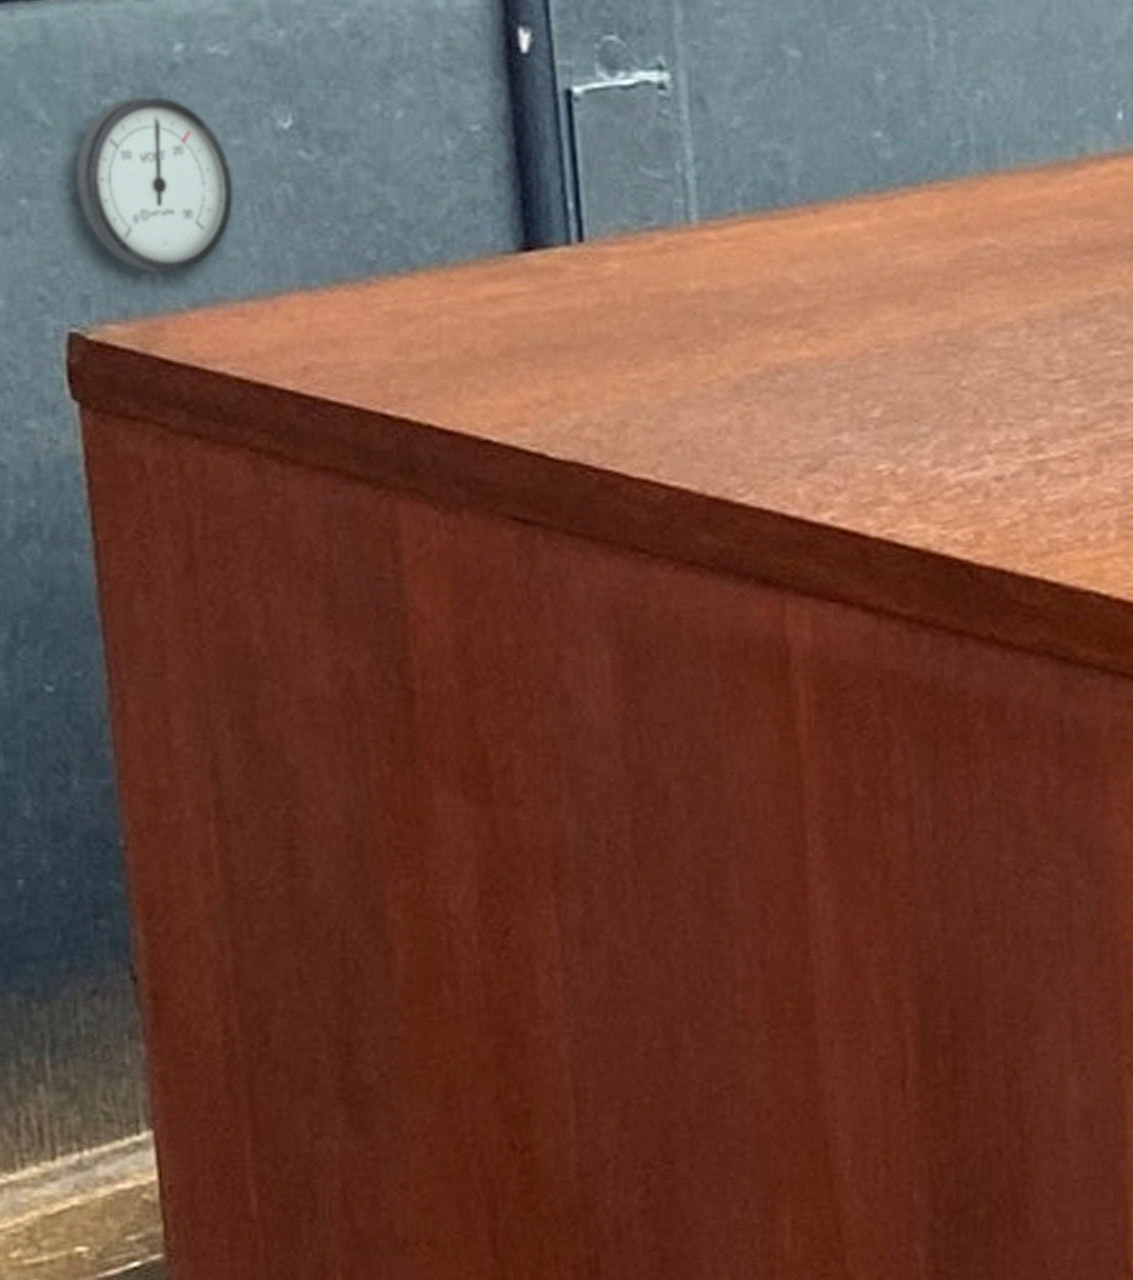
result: **16** V
